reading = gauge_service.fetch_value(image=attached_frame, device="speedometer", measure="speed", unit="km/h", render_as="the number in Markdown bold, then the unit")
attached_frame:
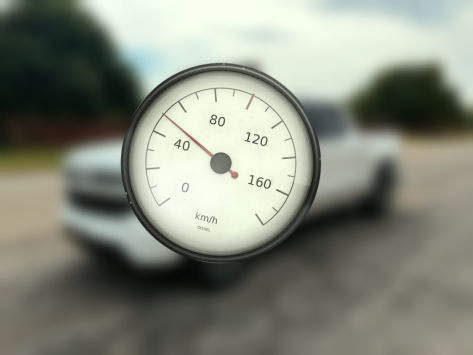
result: **50** km/h
